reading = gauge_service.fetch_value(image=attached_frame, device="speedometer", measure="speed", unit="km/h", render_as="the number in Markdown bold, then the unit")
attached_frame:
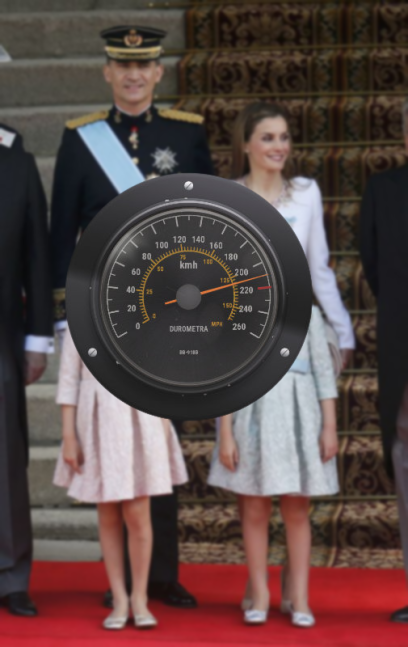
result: **210** km/h
